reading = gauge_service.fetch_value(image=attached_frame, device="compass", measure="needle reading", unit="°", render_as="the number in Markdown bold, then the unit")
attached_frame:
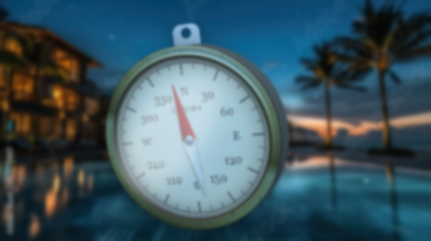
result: **350** °
